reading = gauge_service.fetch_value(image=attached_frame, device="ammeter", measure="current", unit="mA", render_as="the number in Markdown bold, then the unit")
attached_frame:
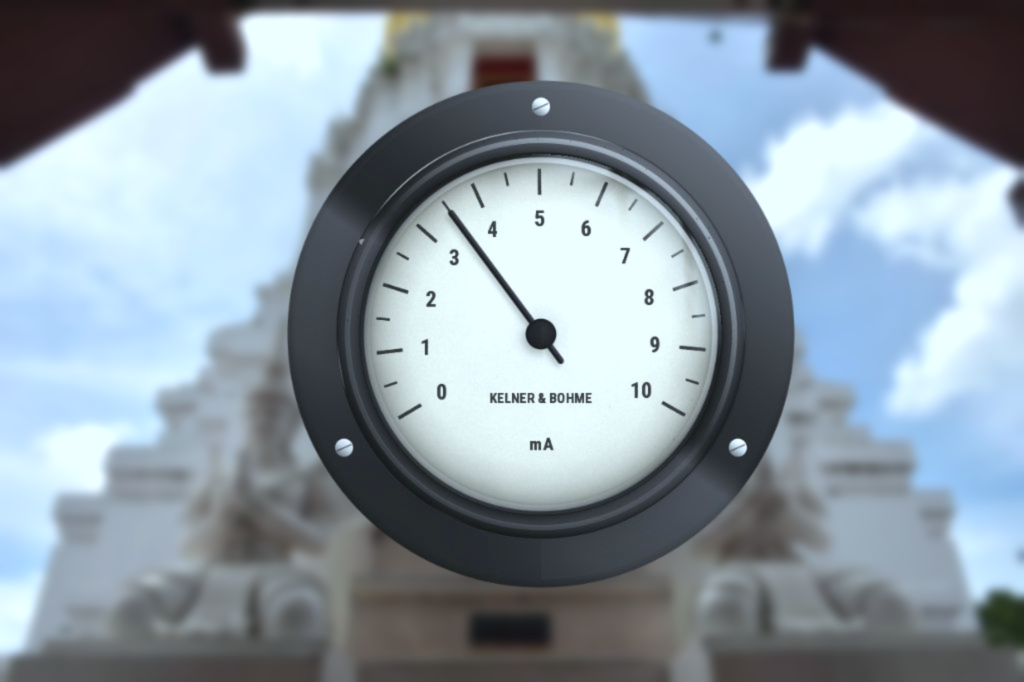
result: **3.5** mA
